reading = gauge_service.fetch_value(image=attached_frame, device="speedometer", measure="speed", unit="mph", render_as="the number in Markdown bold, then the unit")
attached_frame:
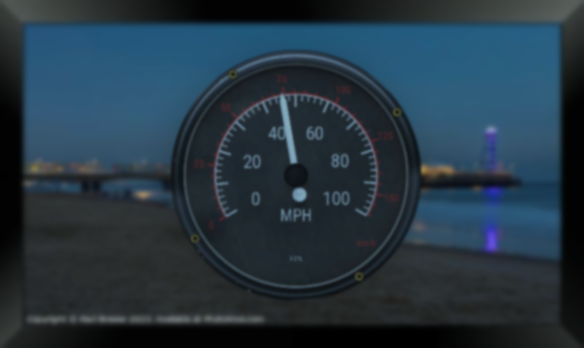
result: **46** mph
